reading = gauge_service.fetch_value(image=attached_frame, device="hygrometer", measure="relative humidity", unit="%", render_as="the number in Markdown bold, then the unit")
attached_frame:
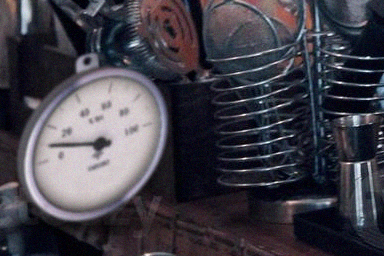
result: **10** %
